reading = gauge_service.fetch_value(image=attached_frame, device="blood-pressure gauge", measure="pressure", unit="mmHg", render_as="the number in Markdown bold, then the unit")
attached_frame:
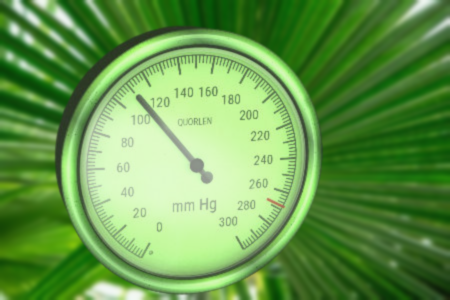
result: **110** mmHg
